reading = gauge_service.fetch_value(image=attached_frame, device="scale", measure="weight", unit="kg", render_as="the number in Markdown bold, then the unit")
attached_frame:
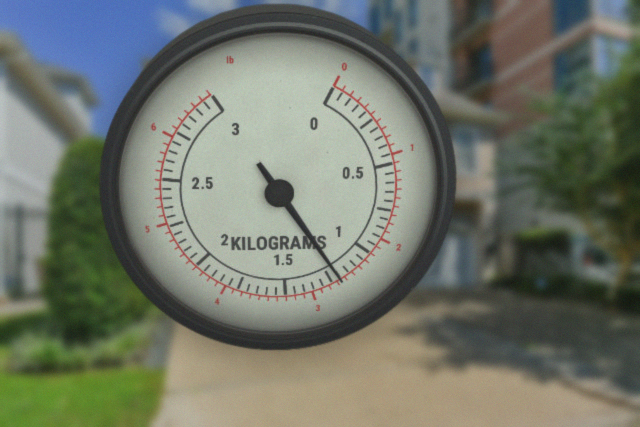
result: **1.2** kg
